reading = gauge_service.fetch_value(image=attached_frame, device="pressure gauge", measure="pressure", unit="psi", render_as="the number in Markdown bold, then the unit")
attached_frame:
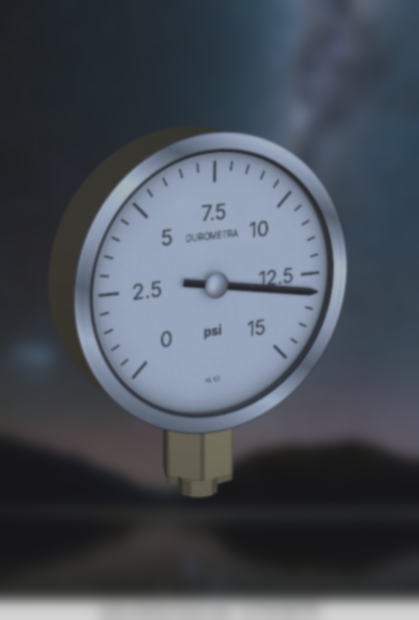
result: **13** psi
